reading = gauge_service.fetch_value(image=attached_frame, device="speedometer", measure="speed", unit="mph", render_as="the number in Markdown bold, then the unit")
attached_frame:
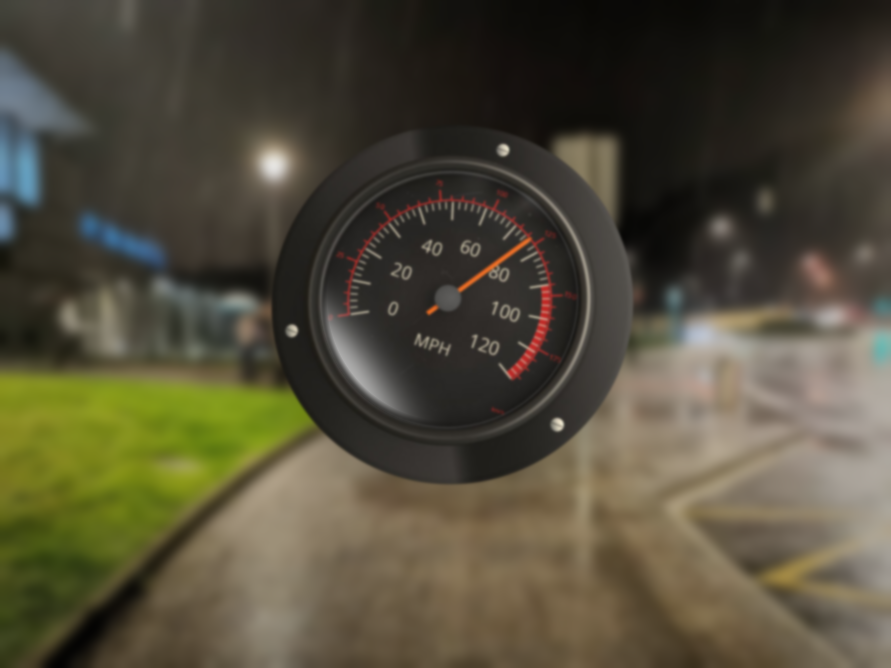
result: **76** mph
